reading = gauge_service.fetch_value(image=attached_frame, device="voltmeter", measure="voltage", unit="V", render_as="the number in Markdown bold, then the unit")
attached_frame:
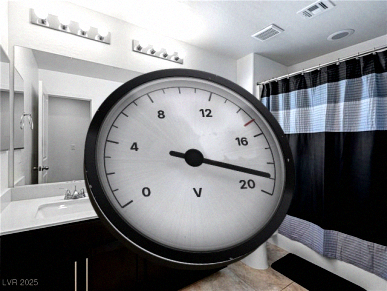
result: **19** V
